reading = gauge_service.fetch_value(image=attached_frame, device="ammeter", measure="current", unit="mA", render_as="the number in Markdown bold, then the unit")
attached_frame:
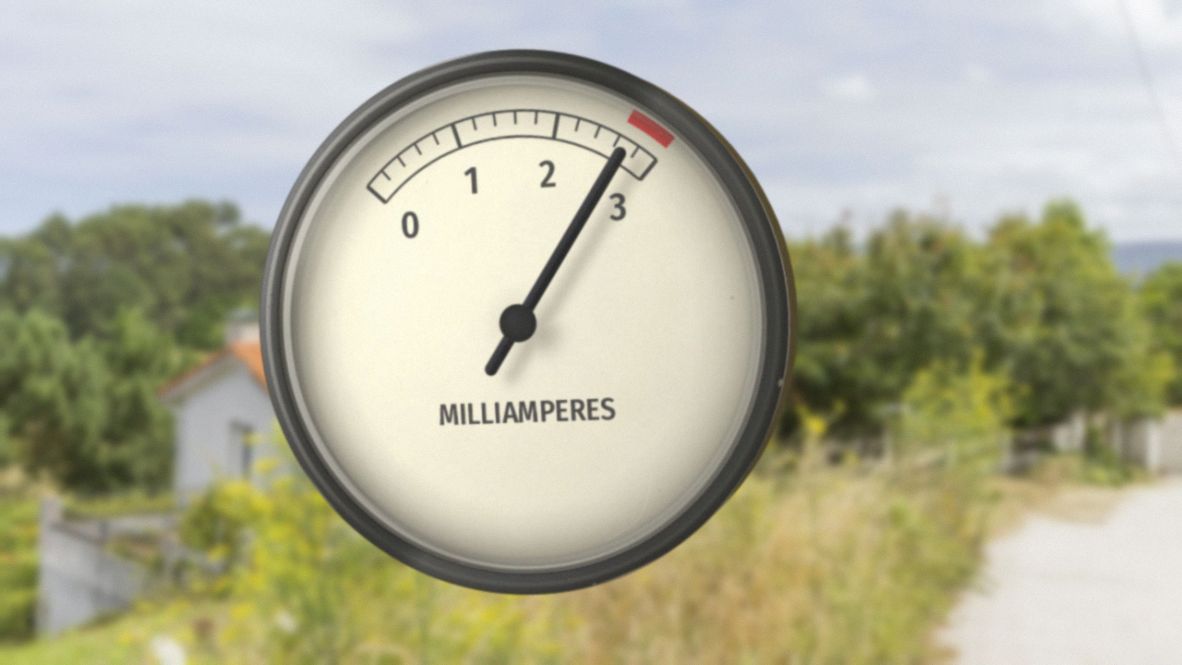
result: **2.7** mA
